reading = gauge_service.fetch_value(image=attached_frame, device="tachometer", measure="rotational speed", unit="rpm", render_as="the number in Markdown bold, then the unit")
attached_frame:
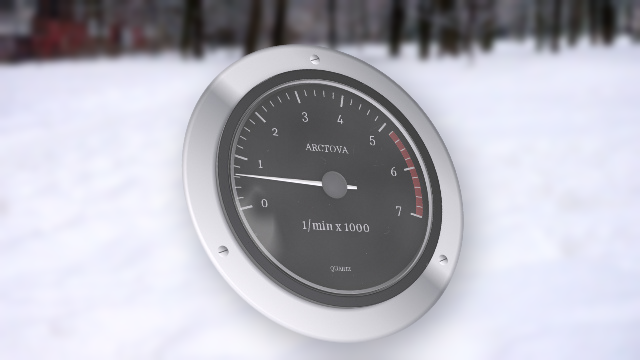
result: **600** rpm
